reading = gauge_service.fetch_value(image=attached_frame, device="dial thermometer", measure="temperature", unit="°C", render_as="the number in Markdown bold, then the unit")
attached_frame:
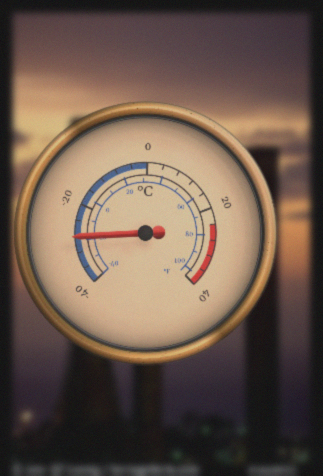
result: **-28** °C
